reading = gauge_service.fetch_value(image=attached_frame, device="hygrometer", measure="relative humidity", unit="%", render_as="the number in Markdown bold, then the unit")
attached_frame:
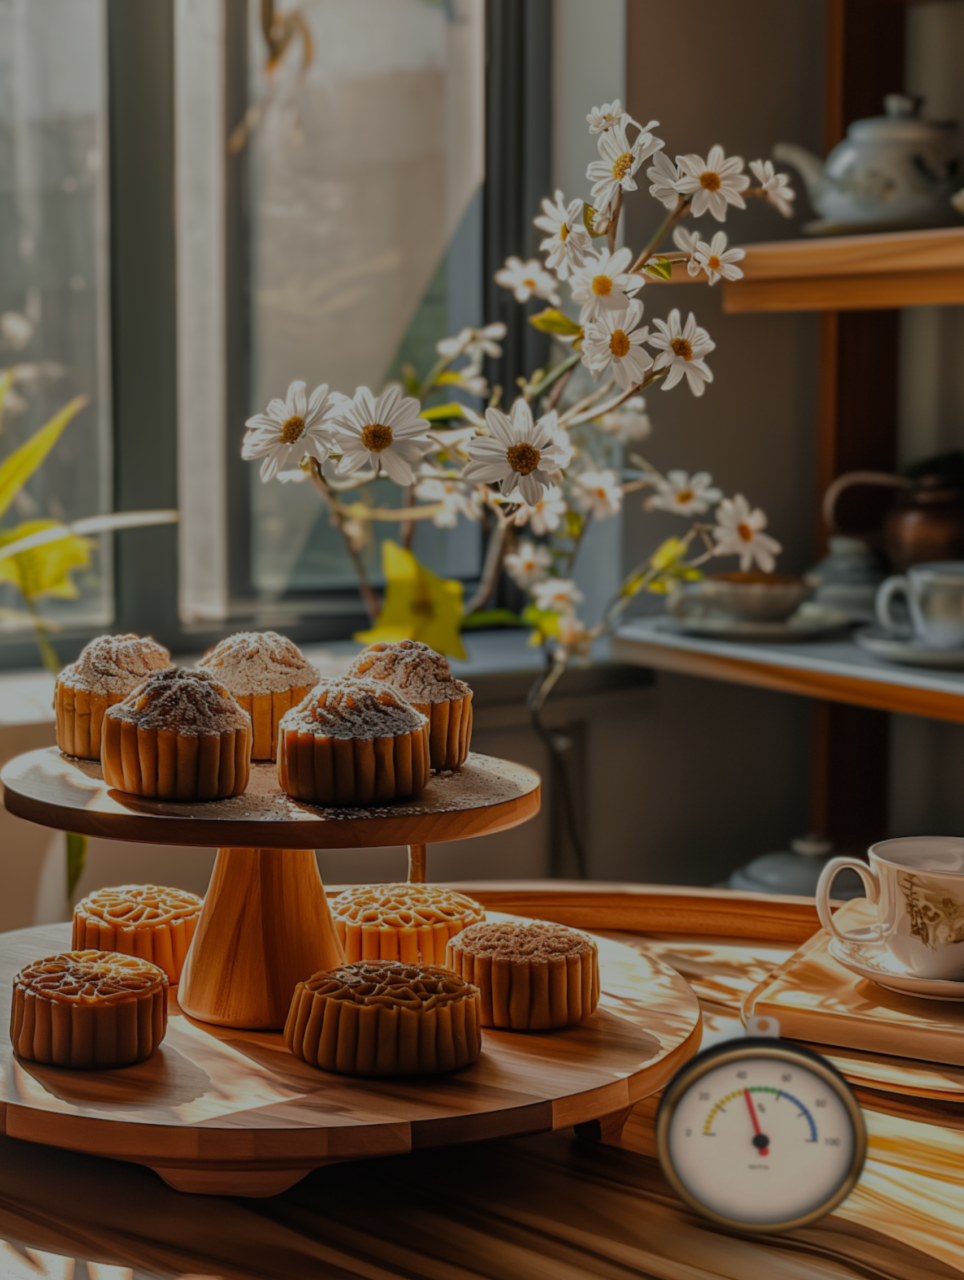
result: **40** %
